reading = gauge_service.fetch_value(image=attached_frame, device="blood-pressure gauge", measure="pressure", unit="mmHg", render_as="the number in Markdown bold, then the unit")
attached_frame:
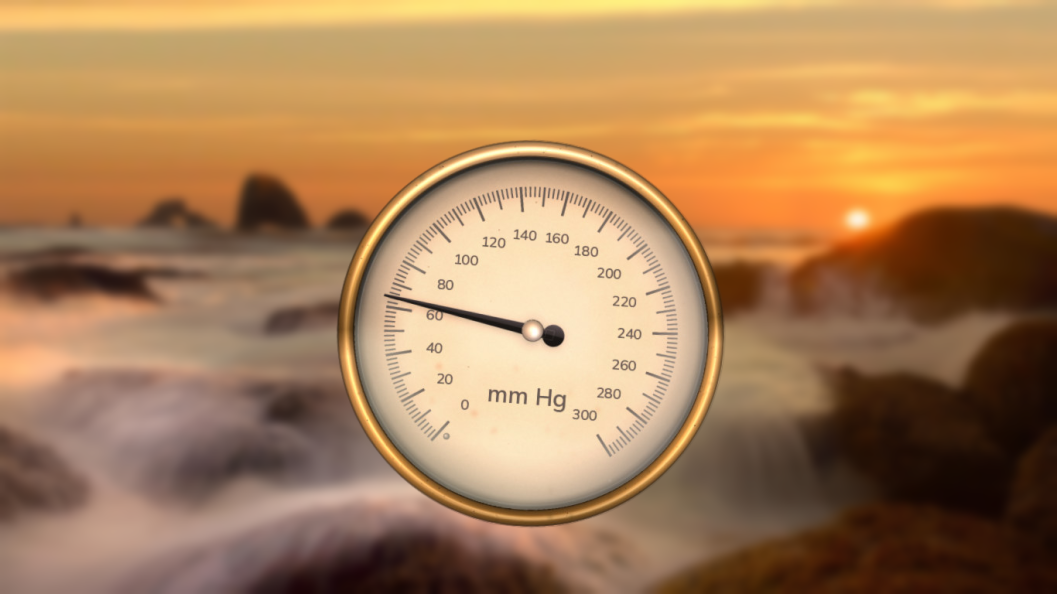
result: **64** mmHg
